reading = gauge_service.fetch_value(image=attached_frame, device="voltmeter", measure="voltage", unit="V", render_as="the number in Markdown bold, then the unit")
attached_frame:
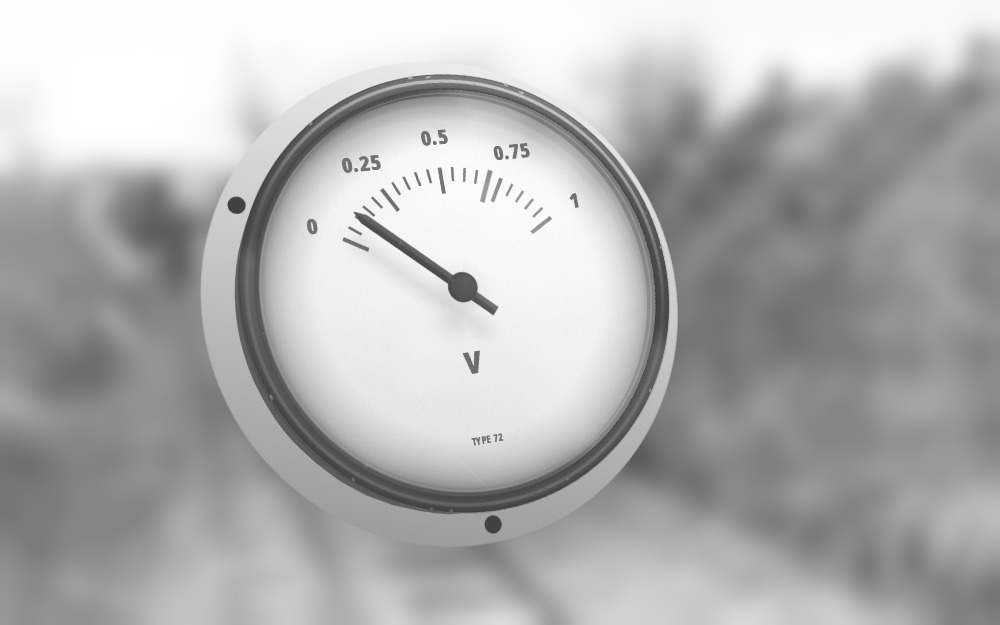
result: **0.1** V
